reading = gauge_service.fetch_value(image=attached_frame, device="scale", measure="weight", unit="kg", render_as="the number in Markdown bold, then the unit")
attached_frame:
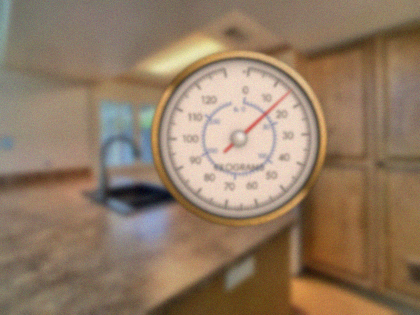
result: **15** kg
